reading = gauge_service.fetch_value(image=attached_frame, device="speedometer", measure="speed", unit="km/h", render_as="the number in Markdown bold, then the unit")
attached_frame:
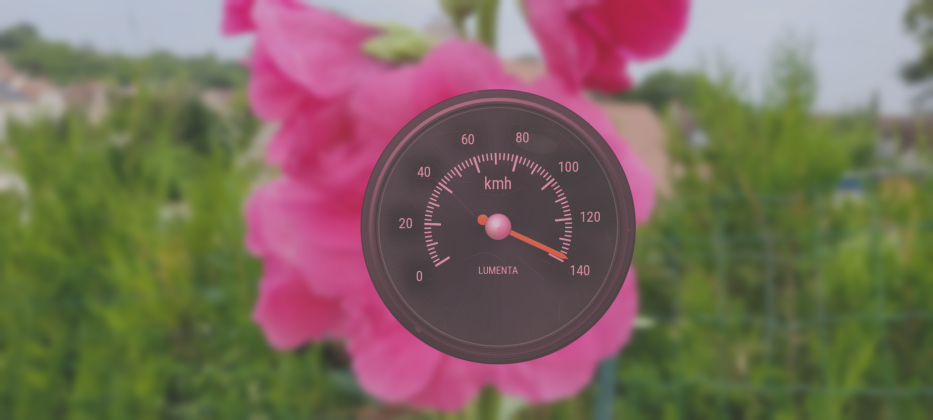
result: **138** km/h
